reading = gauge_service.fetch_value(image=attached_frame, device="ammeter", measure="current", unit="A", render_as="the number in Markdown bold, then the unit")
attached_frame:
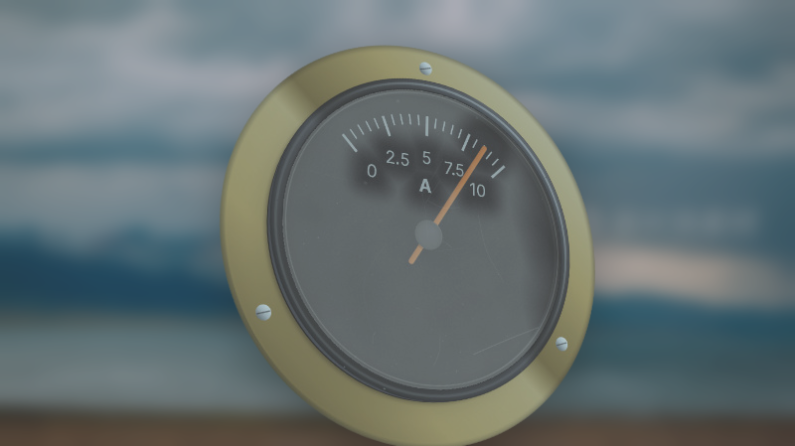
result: **8.5** A
